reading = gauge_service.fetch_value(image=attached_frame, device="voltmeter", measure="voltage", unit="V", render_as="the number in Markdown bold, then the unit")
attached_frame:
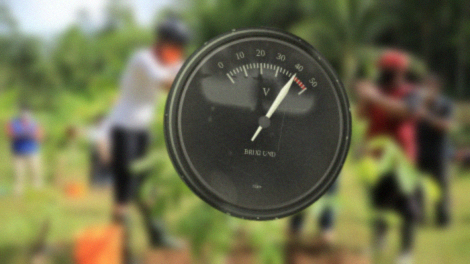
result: **40** V
